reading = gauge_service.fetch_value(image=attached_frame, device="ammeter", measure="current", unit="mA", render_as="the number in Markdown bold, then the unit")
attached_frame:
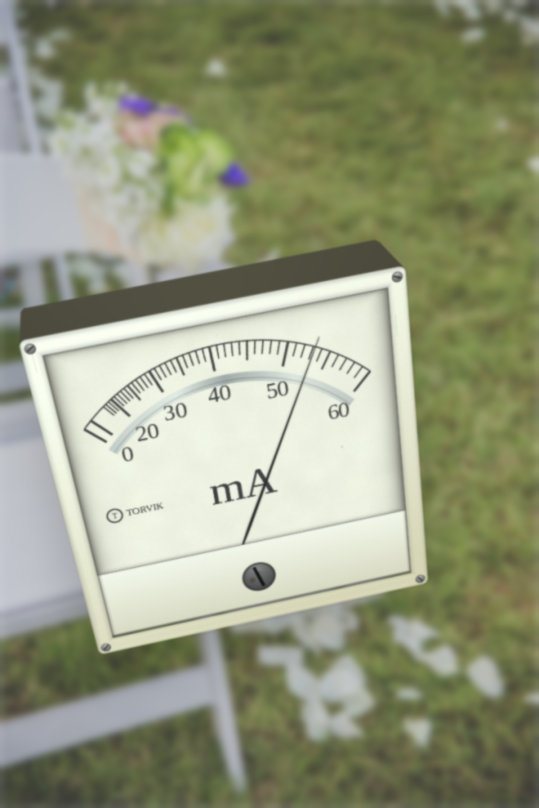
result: **53** mA
